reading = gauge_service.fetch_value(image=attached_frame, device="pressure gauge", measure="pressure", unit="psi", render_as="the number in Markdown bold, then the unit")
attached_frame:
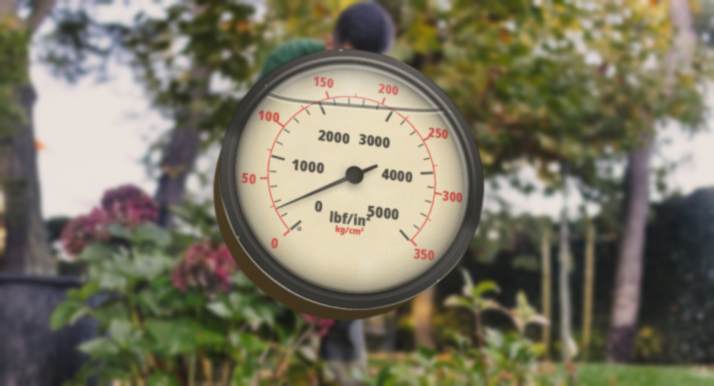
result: **300** psi
